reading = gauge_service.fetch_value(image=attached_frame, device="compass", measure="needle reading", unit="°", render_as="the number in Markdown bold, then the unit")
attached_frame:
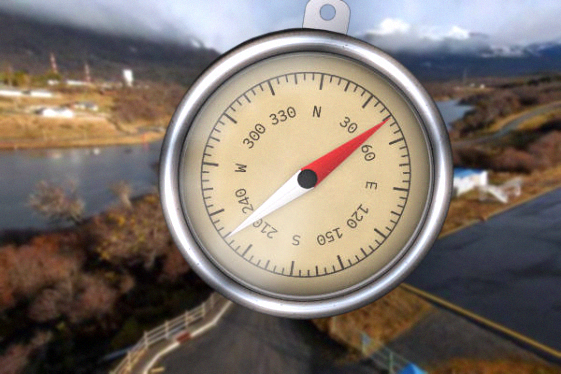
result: **45** °
